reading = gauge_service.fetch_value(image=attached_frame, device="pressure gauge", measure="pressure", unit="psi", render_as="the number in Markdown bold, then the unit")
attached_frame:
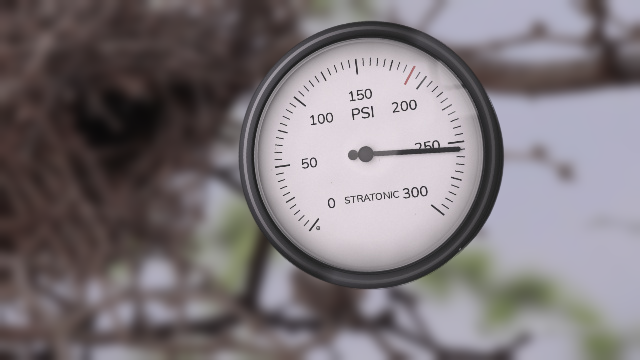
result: **255** psi
